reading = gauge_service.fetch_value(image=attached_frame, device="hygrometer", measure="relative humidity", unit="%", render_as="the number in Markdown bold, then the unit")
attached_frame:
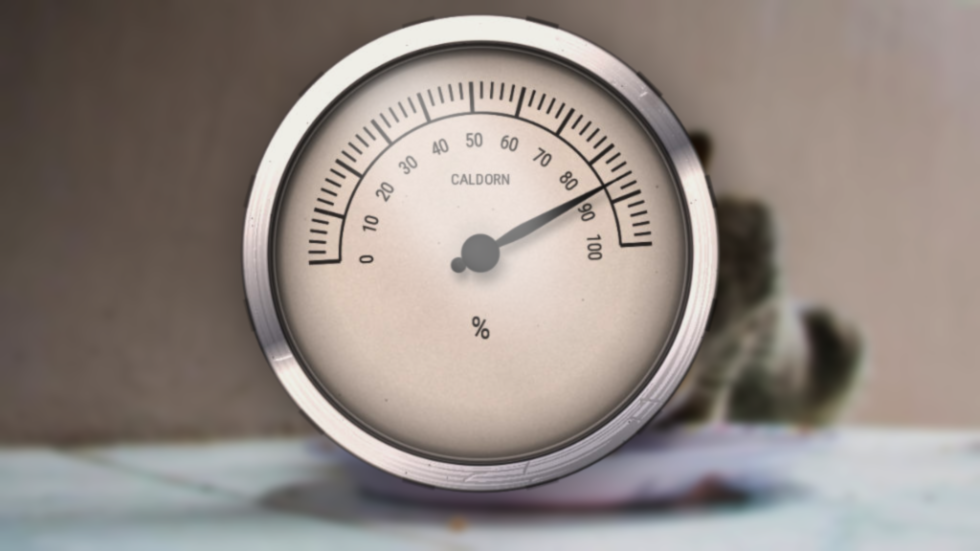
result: **86** %
